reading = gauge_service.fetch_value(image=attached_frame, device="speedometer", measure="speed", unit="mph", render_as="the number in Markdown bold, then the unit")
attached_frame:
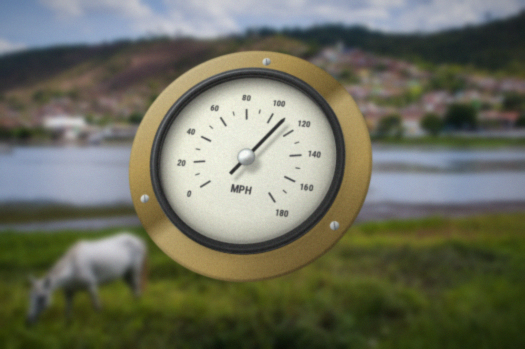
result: **110** mph
